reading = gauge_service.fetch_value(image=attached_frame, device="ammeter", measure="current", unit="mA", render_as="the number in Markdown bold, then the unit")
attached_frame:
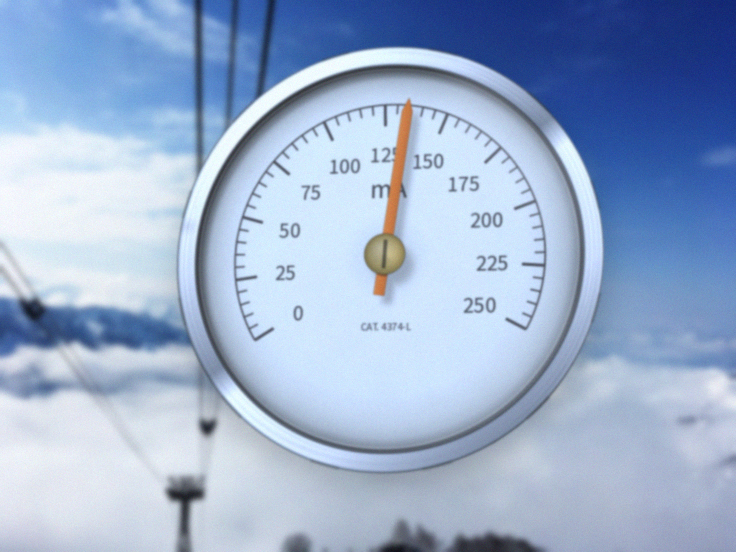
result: **135** mA
